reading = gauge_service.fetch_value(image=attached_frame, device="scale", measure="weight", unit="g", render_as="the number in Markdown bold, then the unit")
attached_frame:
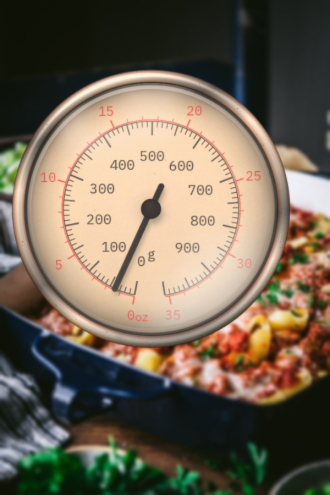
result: **40** g
